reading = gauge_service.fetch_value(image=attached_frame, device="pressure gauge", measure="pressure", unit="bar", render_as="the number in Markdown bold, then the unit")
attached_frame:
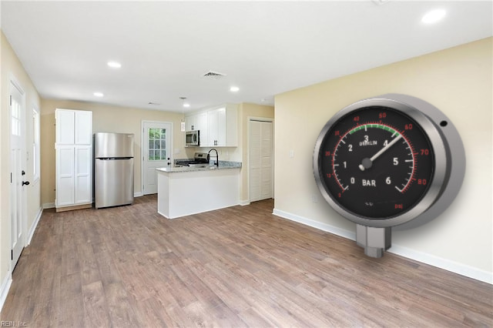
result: **4.2** bar
